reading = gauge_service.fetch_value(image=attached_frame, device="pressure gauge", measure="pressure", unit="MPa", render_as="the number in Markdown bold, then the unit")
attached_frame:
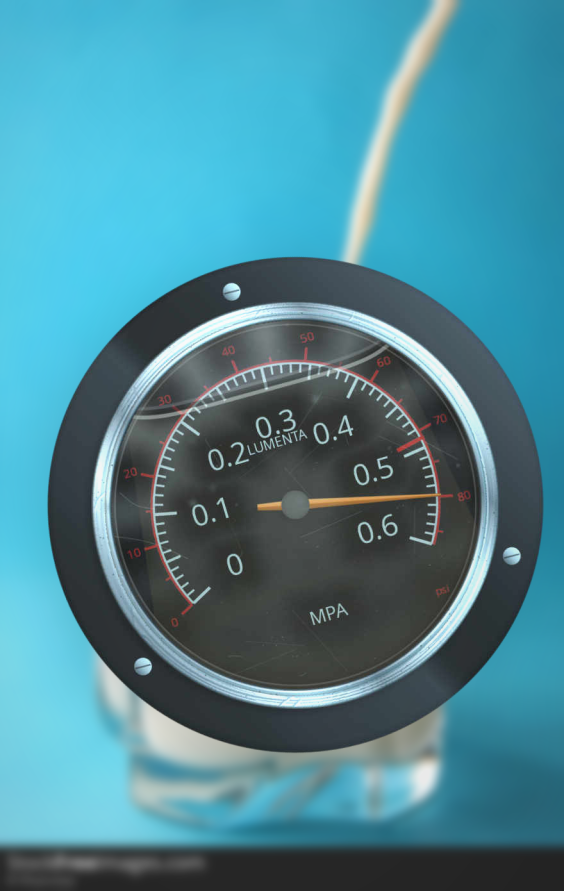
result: **0.55** MPa
